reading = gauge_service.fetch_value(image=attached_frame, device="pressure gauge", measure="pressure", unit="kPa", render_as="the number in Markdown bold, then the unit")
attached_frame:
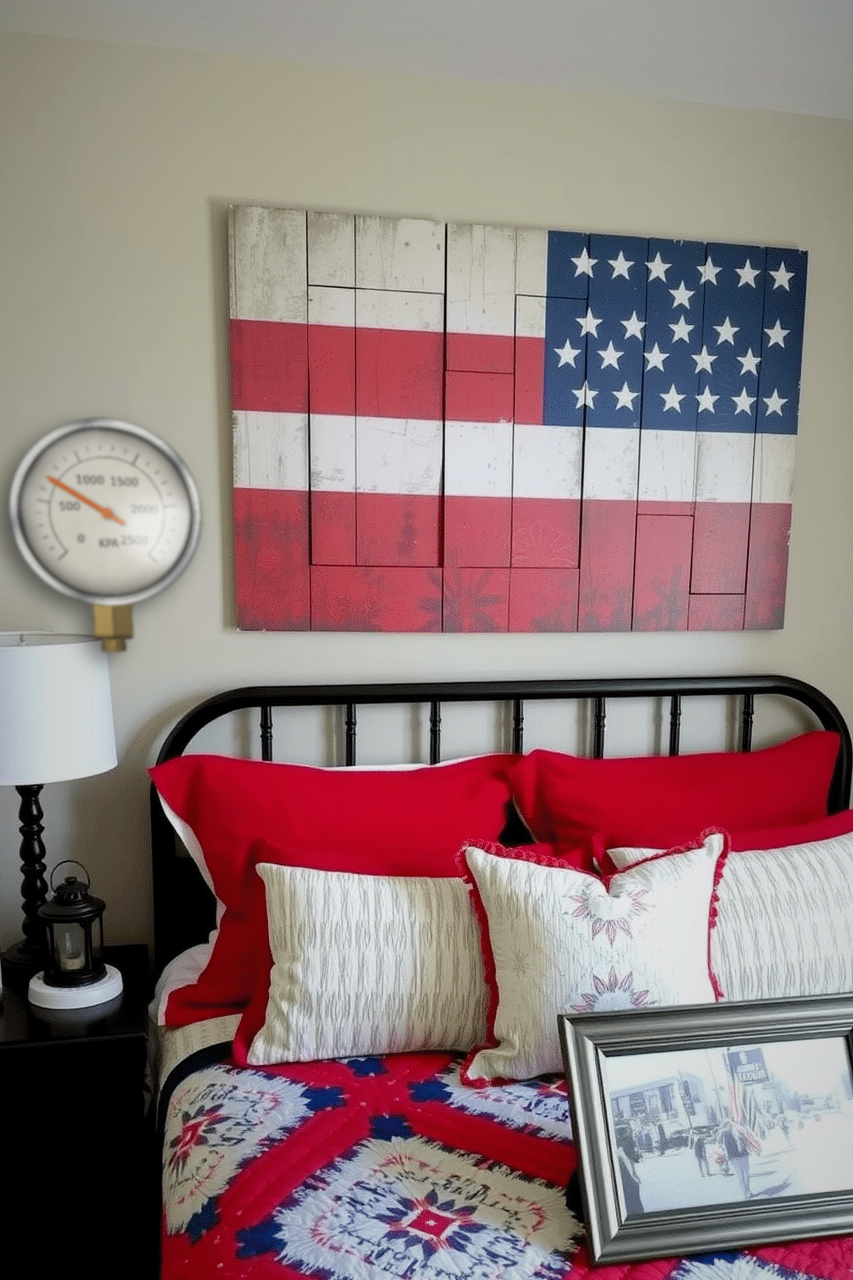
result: **700** kPa
